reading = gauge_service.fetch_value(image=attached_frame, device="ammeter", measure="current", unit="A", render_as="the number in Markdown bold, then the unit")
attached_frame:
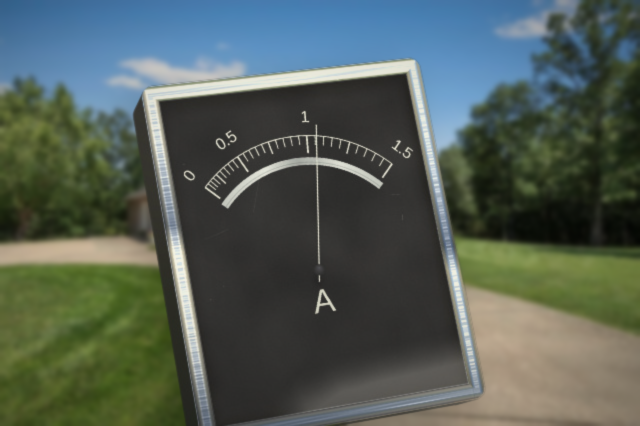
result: **1.05** A
